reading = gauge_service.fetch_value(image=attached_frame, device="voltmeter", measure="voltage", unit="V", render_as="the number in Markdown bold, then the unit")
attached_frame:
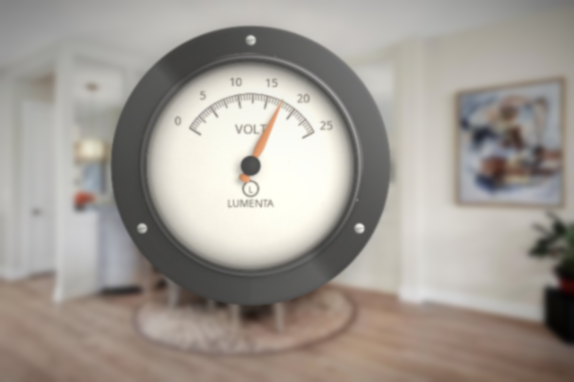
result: **17.5** V
